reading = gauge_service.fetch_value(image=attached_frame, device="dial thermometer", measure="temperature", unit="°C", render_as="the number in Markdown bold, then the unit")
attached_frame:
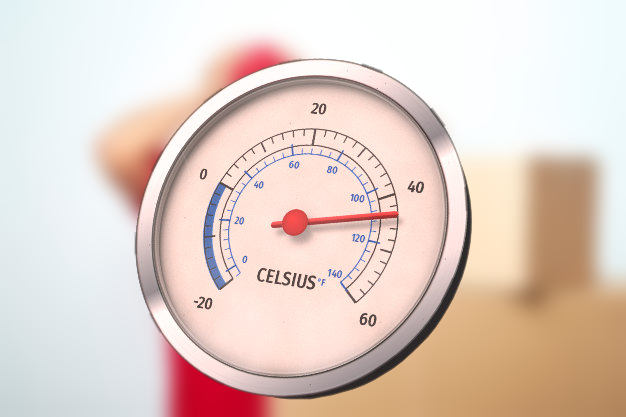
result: **44** °C
